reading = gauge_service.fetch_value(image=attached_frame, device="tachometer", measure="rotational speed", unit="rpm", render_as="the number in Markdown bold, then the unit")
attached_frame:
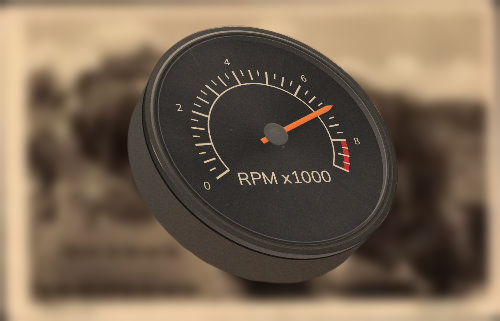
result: **7000** rpm
